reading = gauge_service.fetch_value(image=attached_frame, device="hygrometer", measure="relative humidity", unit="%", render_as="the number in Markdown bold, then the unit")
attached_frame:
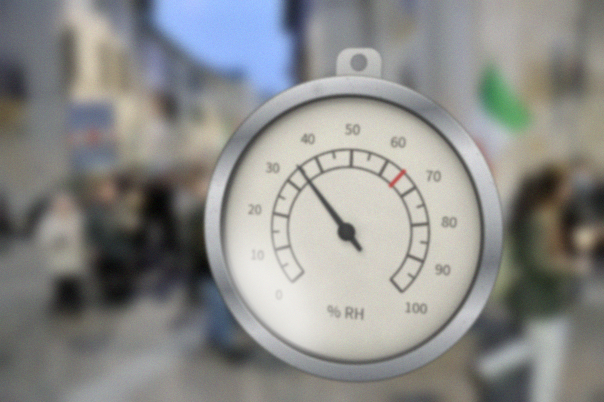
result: **35** %
